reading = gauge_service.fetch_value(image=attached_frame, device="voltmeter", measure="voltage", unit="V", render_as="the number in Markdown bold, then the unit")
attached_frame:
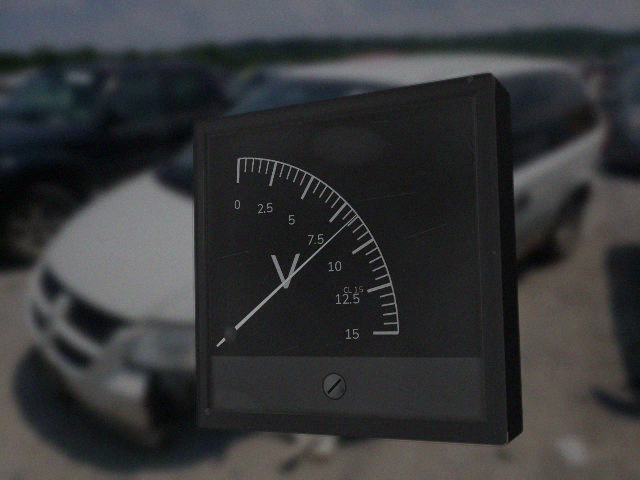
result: **8.5** V
